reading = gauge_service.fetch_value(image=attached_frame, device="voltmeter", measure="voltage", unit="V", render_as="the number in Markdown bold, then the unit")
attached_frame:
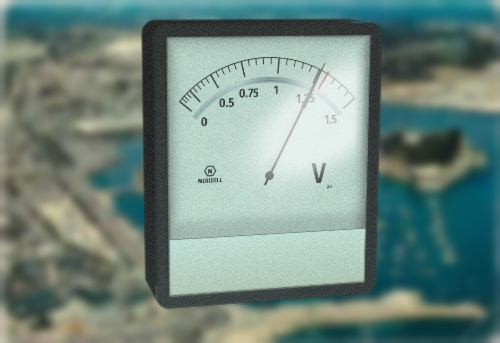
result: **1.25** V
